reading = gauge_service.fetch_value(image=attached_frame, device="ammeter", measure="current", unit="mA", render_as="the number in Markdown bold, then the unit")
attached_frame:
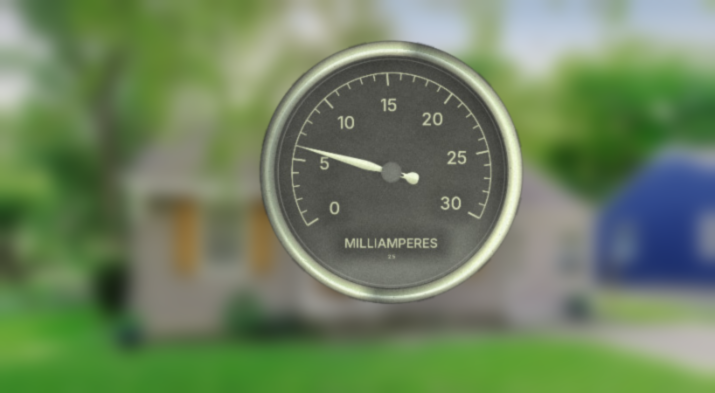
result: **6** mA
